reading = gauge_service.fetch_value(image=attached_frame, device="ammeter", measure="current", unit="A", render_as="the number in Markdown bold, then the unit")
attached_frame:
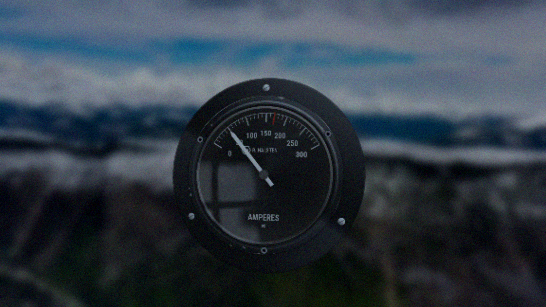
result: **50** A
